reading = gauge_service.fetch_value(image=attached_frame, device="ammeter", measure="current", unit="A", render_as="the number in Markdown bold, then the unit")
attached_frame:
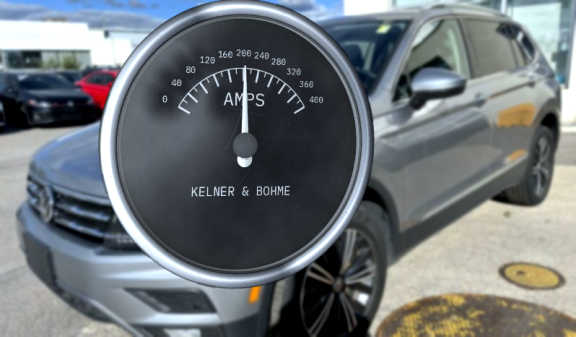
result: **200** A
